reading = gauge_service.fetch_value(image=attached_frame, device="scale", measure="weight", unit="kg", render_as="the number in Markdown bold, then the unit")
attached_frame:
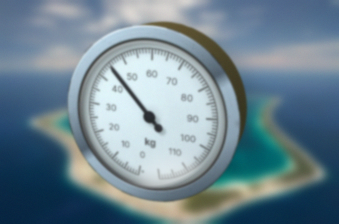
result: **45** kg
